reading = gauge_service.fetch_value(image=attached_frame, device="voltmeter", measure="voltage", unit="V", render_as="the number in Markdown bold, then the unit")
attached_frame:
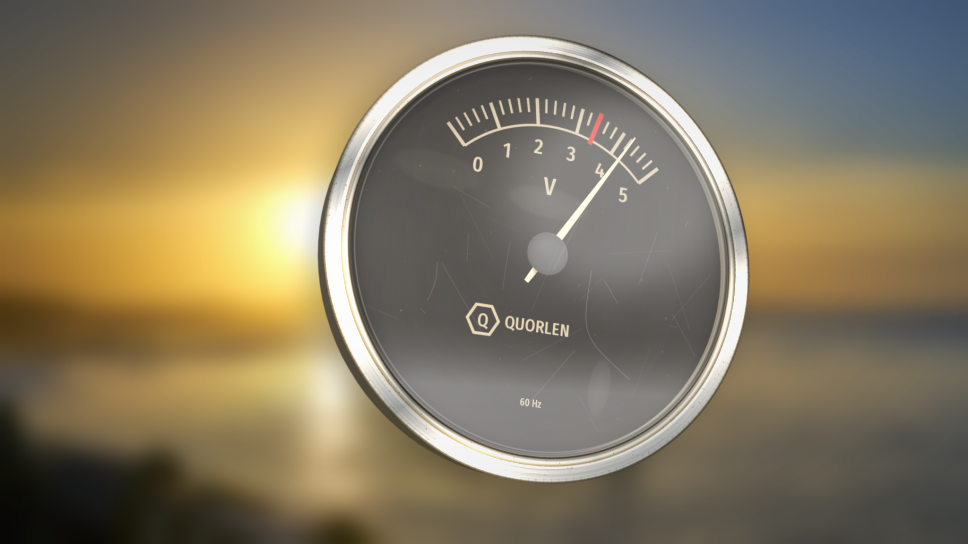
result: **4.2** V
